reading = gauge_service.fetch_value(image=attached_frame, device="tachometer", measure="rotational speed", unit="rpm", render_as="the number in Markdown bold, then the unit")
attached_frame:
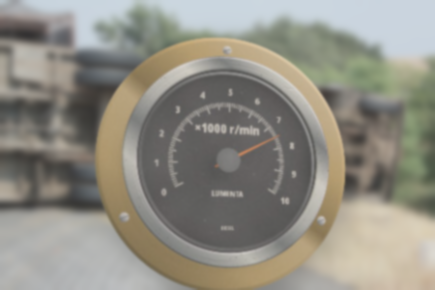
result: **7500** rpm
